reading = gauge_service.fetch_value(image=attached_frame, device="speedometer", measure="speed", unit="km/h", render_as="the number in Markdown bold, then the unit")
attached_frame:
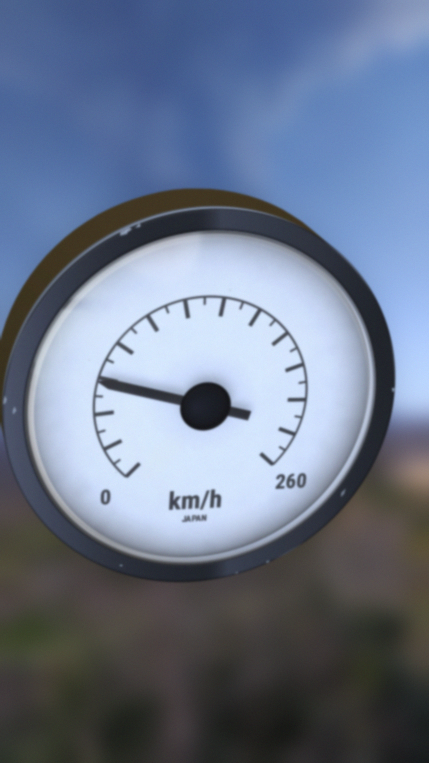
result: **60** km/h
